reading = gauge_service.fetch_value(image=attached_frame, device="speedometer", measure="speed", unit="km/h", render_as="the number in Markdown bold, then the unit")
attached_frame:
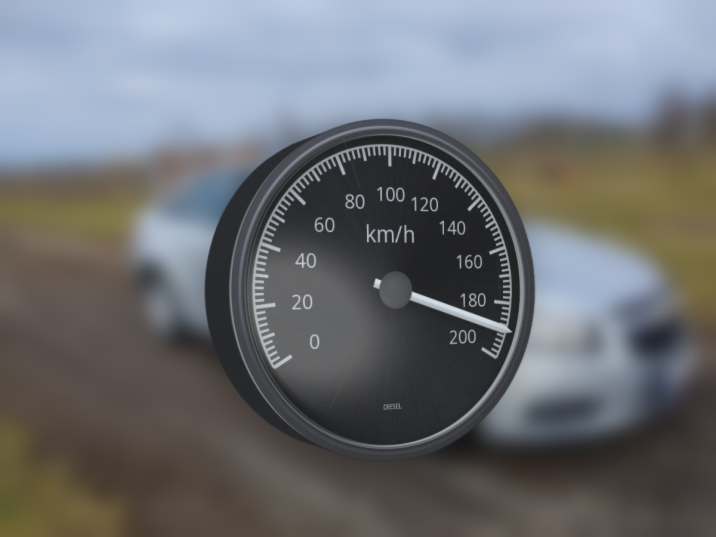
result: **190** km/h
